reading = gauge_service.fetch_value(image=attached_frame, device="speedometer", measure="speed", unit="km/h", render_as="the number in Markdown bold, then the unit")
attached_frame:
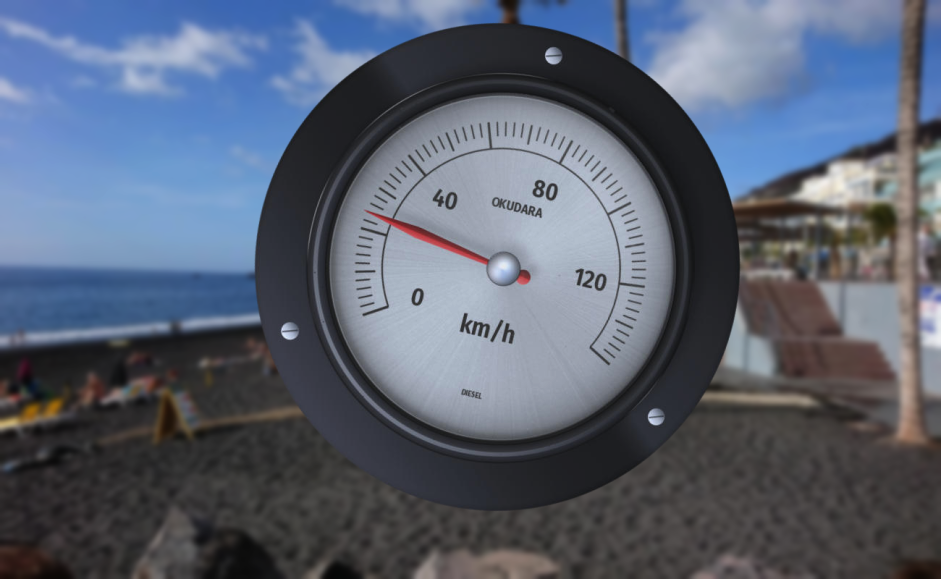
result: **24** km/h
